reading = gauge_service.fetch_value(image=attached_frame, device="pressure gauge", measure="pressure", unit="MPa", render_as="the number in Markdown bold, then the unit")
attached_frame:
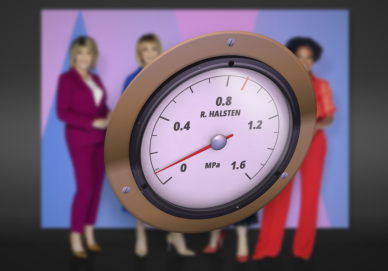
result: **0.1** MPa
